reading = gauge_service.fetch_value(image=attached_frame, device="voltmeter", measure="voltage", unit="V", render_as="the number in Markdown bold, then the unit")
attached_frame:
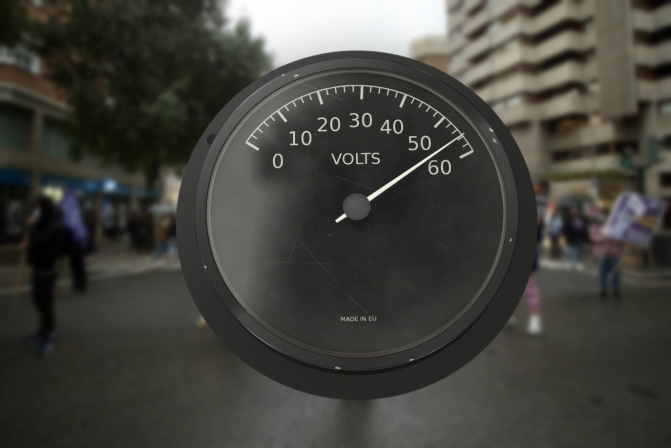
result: **56** V
